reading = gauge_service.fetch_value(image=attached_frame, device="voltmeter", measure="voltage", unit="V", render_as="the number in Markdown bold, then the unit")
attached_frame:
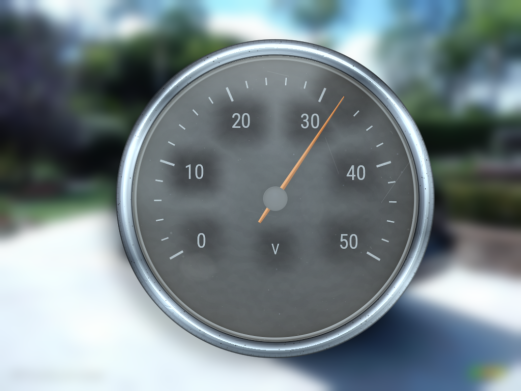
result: **32** V
